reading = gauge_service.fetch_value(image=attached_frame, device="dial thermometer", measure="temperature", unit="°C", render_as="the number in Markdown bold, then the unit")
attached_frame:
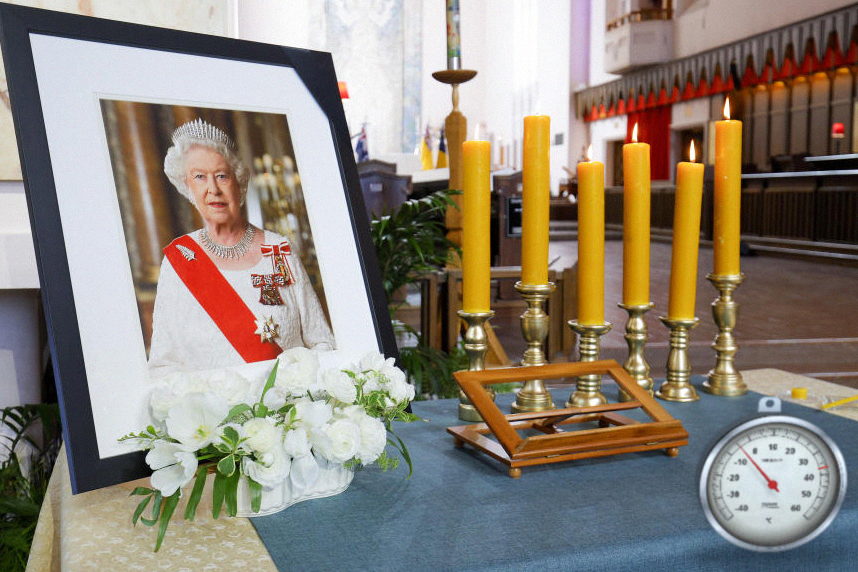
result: **-5** °C
